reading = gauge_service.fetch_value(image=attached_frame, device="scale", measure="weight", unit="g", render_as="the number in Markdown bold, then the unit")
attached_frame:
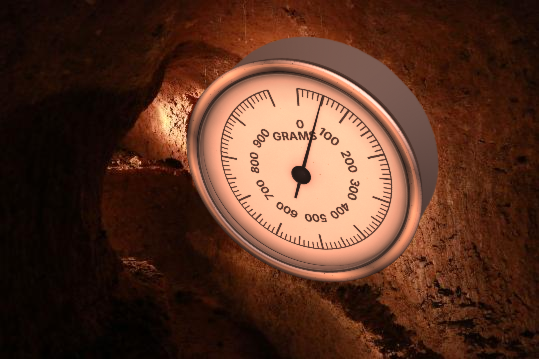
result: **50** g
